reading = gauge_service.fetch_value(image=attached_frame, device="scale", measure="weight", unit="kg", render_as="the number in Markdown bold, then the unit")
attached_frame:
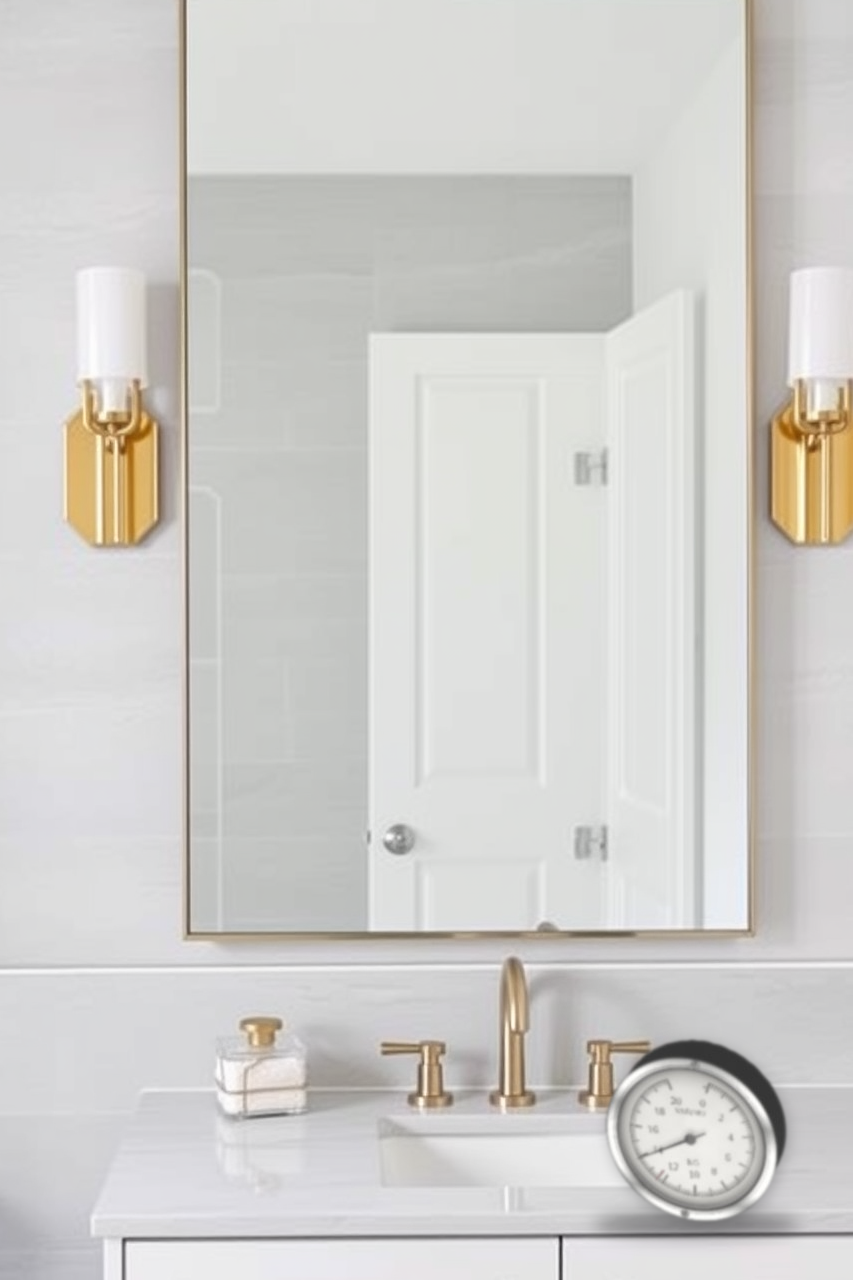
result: **14** kg
